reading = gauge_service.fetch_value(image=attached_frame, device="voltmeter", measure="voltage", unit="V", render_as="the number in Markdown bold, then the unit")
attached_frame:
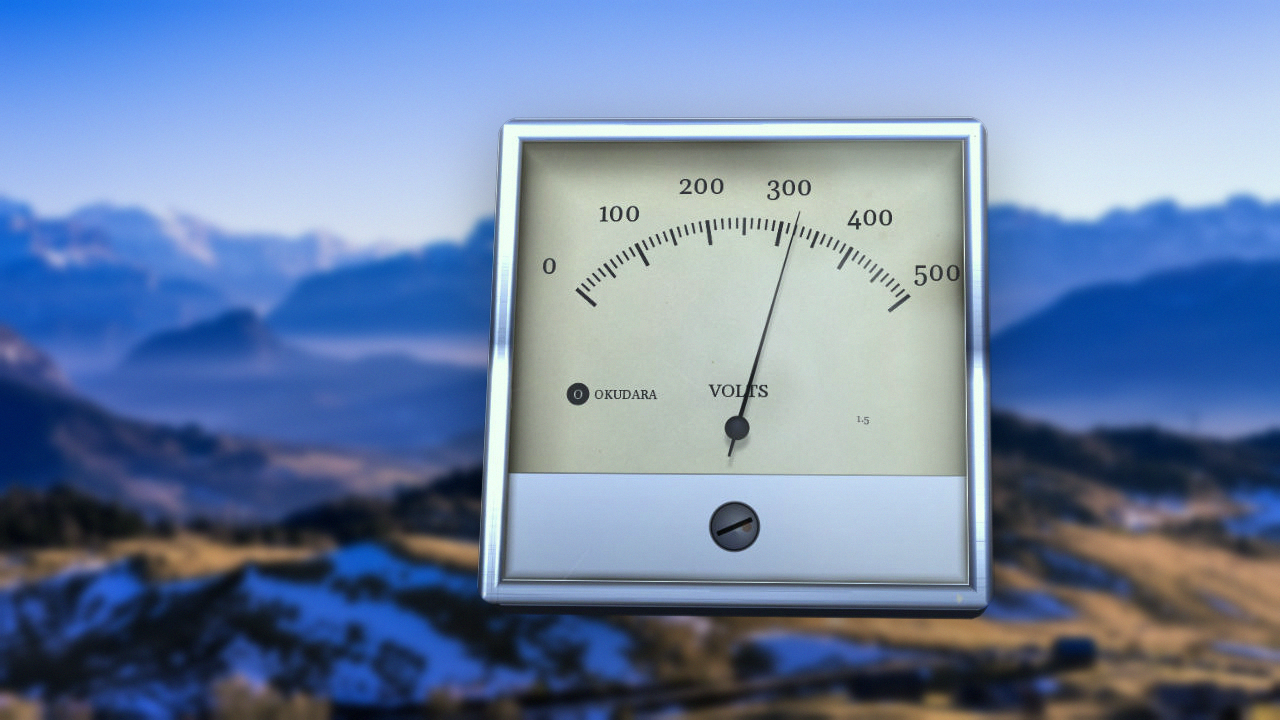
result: **320** V
